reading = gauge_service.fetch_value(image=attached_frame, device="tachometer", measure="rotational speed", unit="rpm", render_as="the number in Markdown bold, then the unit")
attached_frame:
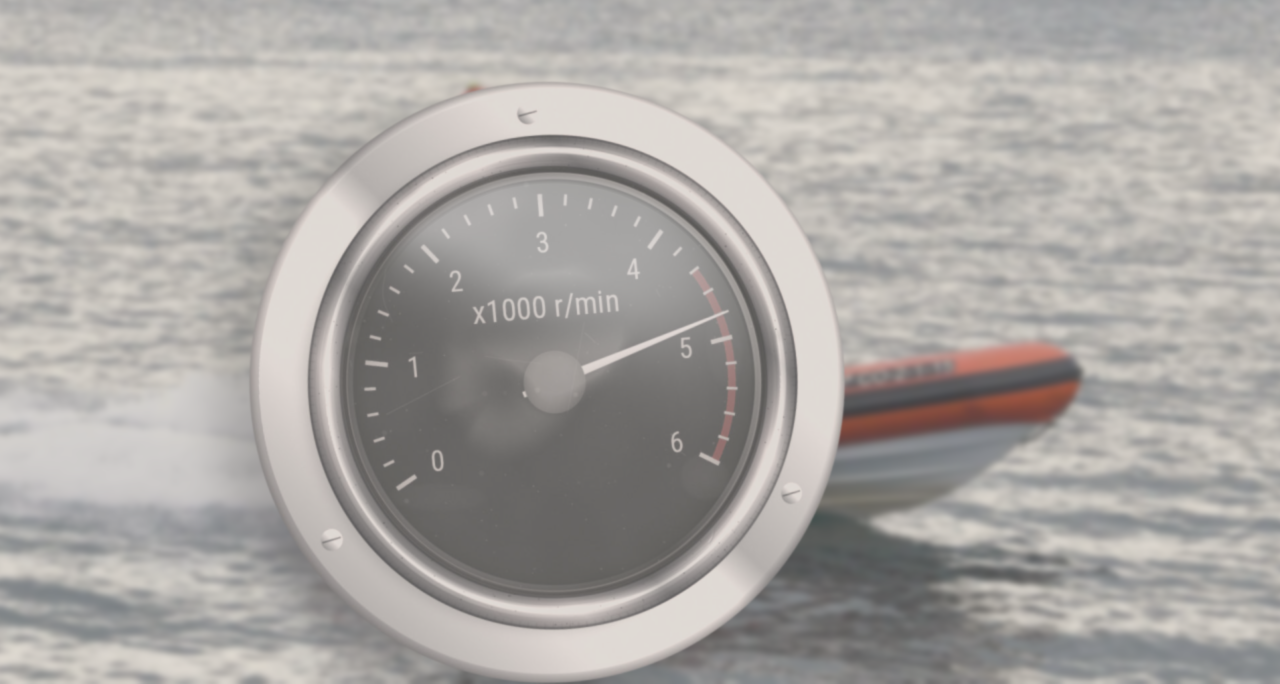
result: **4800** rpm
